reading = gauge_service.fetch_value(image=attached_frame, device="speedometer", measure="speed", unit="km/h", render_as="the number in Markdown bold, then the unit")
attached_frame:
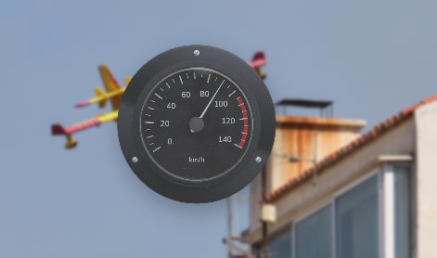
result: **90** km/h
